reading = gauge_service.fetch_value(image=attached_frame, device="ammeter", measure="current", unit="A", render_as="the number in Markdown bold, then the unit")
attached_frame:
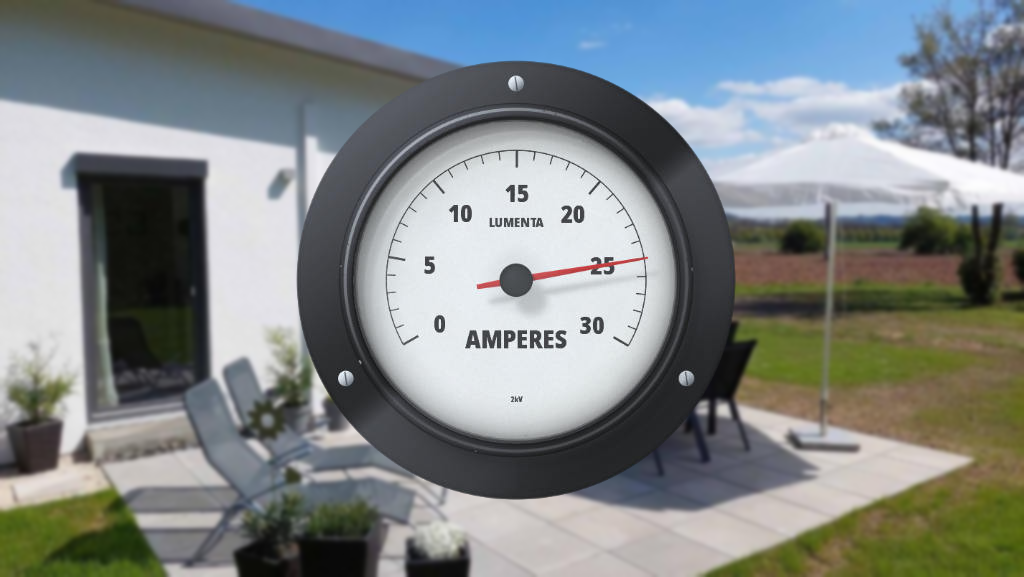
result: **25** A
